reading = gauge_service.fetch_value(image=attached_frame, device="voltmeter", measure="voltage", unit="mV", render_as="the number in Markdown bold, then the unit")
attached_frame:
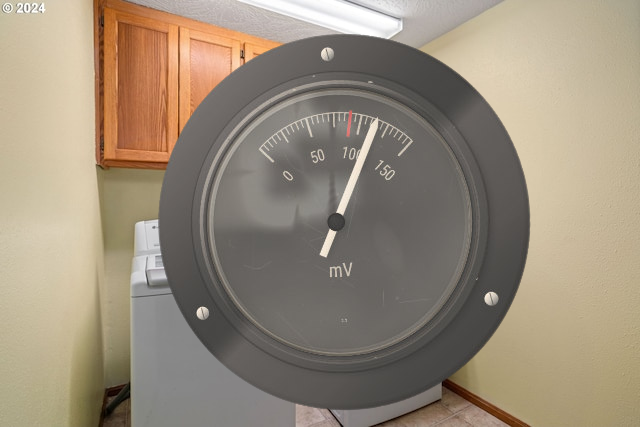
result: **115** mV
